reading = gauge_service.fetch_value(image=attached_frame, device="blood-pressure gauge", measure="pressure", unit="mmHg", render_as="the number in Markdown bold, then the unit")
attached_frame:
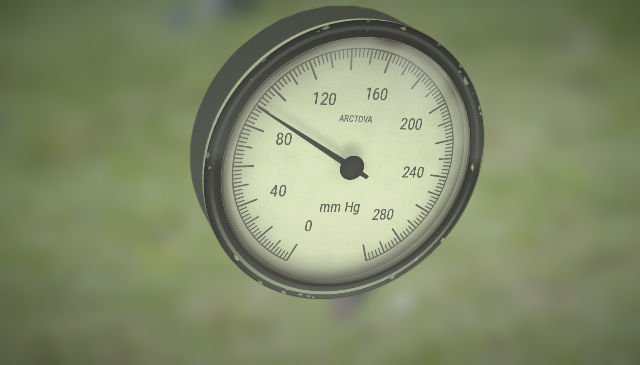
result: **90** mmHg
